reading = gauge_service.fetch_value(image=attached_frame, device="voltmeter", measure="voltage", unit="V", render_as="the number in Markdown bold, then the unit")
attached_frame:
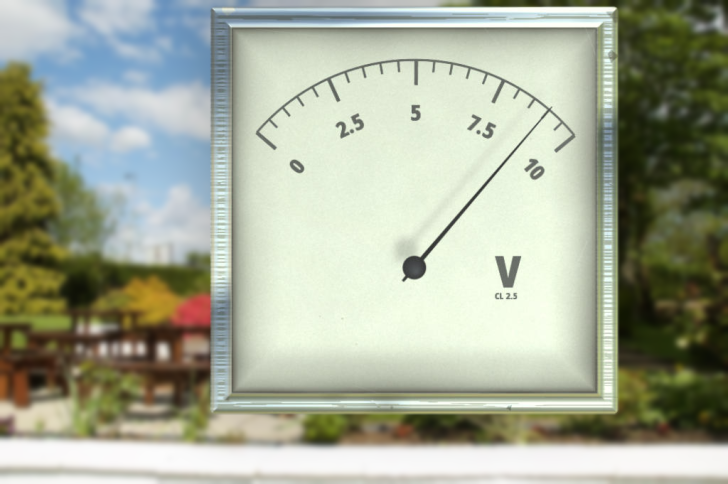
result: **9** V
